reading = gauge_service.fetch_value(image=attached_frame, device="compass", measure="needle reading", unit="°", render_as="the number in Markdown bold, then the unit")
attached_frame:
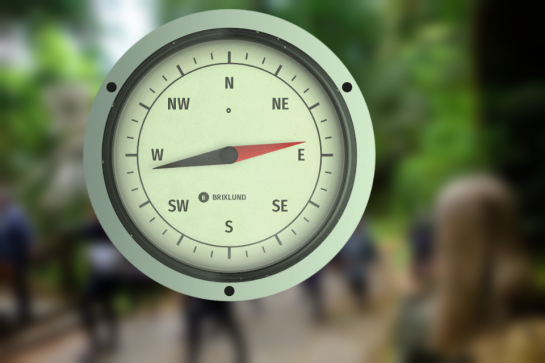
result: **80** °
